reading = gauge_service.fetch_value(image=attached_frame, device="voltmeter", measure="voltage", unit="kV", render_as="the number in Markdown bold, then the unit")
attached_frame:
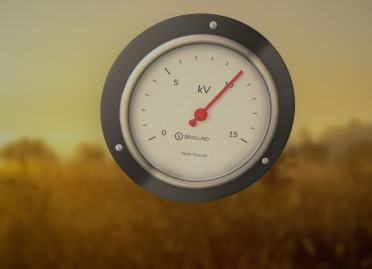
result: **10** kV
